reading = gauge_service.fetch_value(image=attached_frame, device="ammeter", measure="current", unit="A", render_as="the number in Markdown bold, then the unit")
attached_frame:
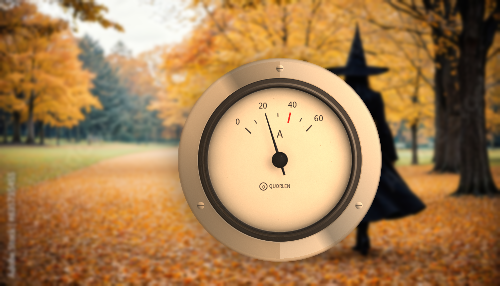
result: **20** A
